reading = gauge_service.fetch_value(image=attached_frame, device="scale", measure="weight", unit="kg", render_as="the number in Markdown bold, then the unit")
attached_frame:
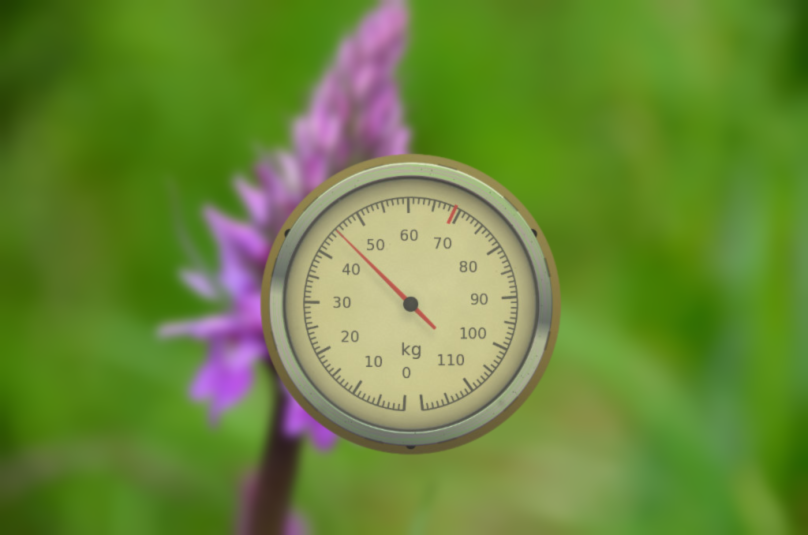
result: **45** kg
